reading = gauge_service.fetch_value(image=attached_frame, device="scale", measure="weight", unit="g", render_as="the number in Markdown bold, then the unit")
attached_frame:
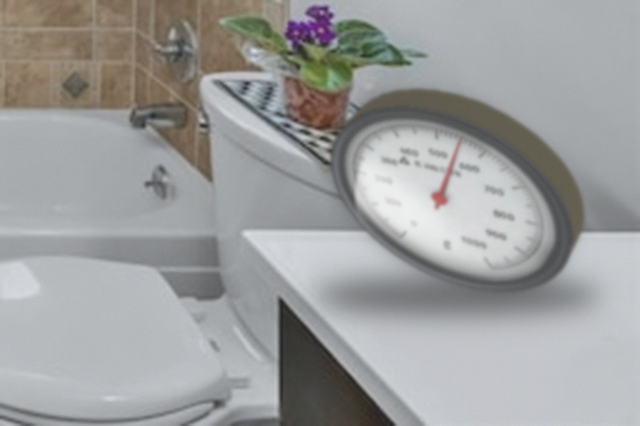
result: **550** g
